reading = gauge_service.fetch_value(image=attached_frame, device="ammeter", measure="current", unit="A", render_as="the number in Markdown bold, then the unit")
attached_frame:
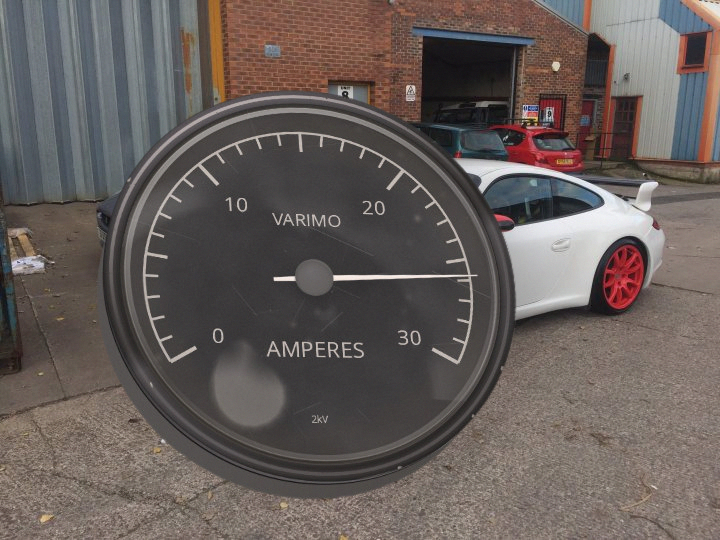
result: **26** A
